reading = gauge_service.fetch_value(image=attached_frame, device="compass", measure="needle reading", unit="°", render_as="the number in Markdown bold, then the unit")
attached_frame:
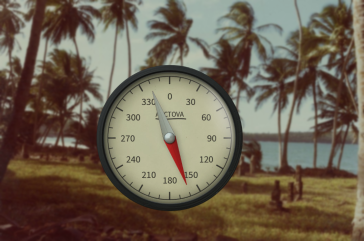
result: **160** °
